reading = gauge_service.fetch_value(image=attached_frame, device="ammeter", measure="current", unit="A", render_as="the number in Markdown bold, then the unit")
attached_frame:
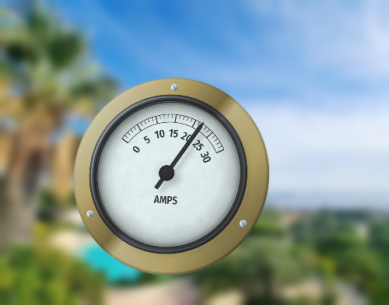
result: **22** A
